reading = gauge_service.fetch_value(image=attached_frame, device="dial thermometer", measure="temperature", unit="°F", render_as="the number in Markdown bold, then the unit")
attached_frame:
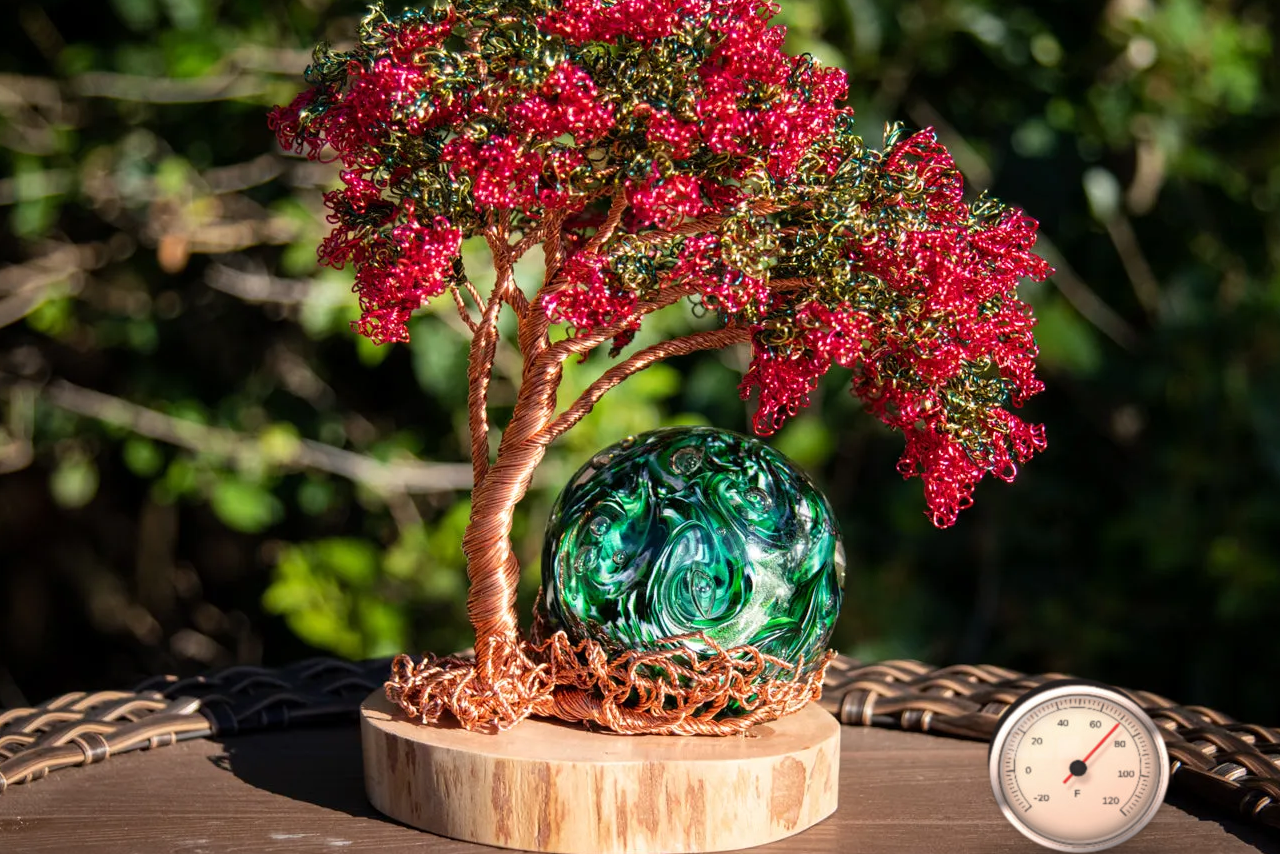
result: **70** °F
